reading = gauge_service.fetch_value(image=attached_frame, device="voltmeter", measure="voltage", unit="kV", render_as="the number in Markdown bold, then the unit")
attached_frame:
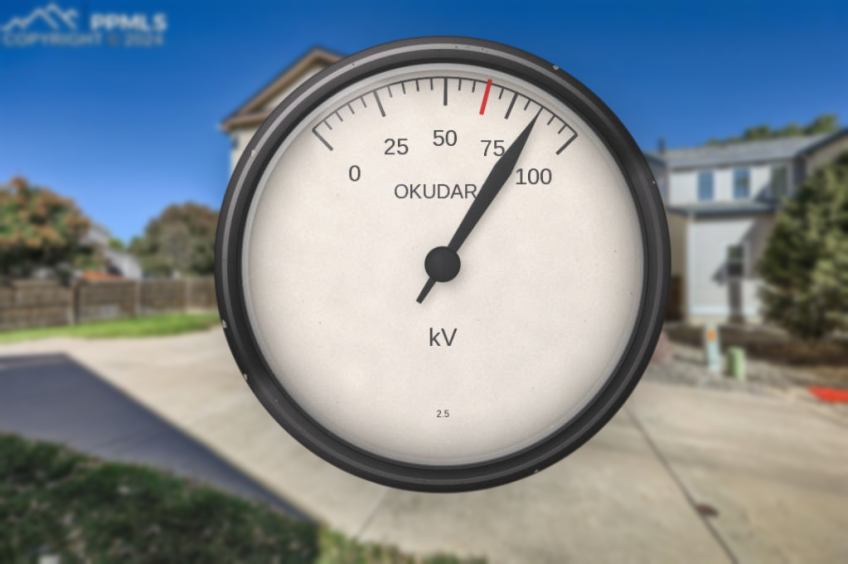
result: **85** kV
